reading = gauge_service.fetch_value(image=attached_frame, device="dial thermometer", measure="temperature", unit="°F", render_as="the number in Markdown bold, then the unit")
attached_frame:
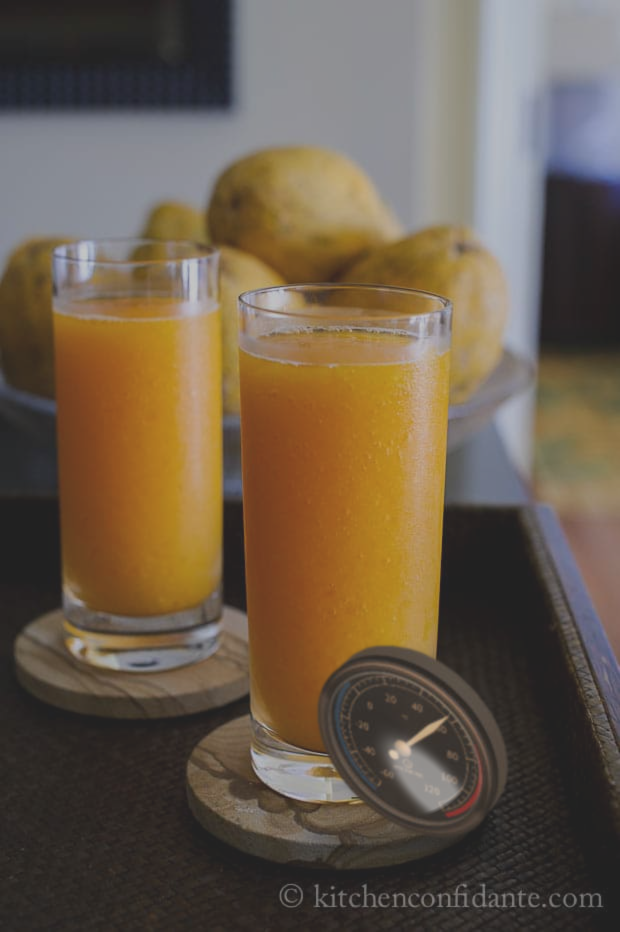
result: **56** °F
